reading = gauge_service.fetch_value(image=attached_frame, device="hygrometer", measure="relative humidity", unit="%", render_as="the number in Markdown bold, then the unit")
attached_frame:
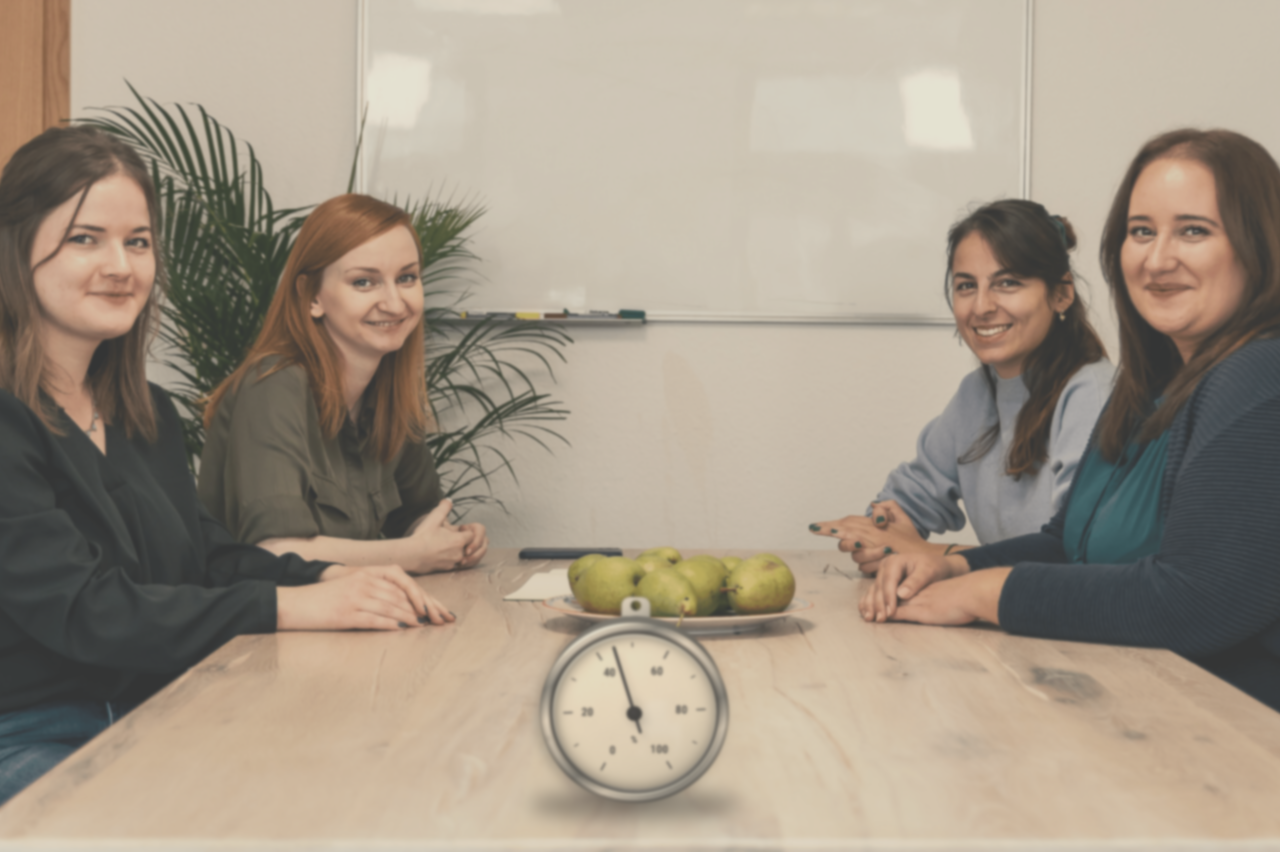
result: **45** %
